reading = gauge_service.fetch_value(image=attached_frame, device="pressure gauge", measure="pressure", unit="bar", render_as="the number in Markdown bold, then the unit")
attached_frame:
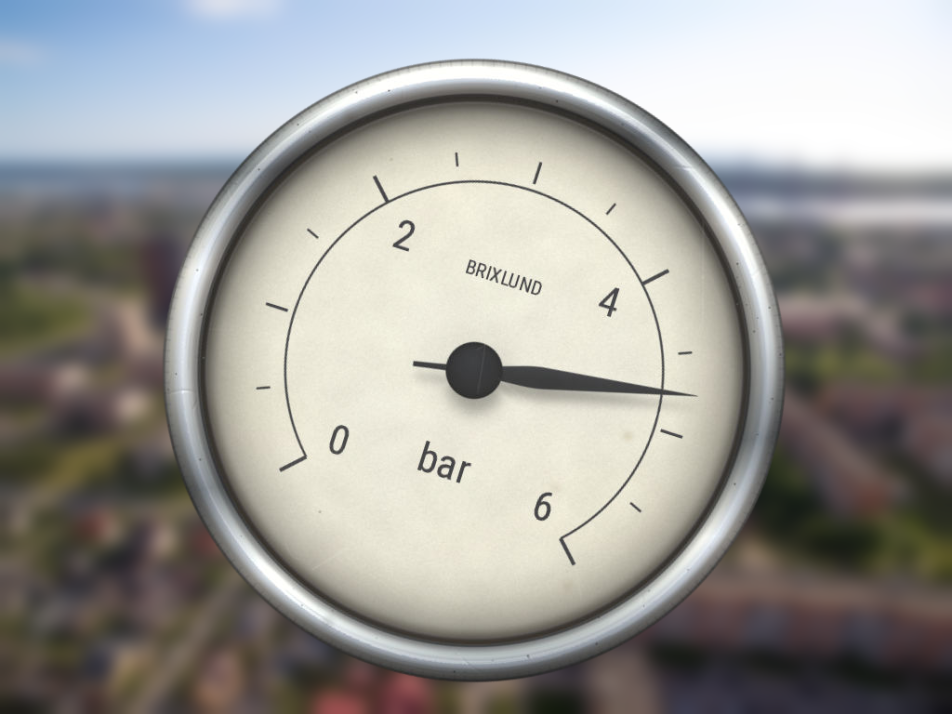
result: **4.75** bar
